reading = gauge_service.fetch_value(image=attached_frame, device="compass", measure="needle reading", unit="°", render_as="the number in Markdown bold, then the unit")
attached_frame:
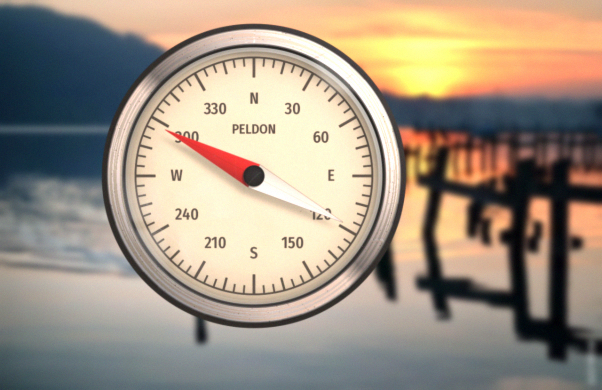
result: **297.5** °
